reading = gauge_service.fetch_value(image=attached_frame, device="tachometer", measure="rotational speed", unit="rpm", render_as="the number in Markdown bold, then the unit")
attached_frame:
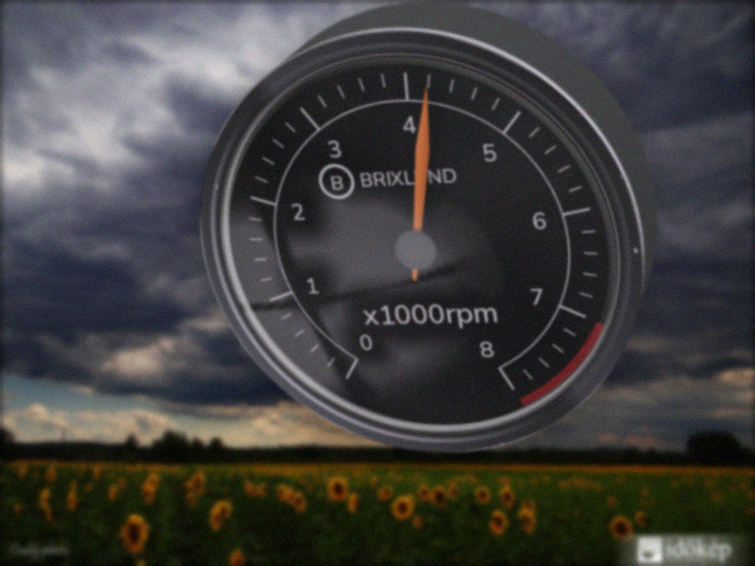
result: **4200** rpm
